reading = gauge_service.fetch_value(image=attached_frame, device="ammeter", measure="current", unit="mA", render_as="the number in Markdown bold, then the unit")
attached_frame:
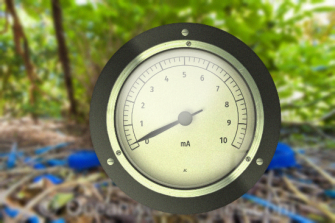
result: **0.2** mA
